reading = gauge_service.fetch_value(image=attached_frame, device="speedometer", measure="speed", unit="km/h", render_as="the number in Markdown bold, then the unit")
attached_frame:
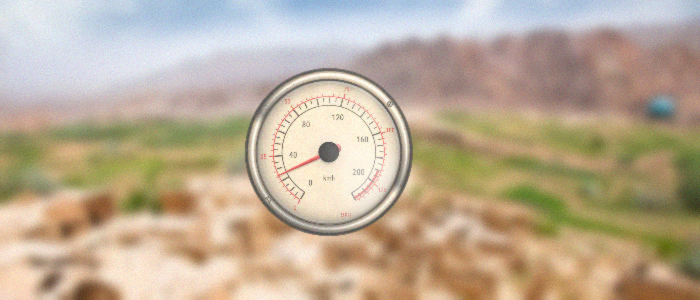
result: **25** km/h
